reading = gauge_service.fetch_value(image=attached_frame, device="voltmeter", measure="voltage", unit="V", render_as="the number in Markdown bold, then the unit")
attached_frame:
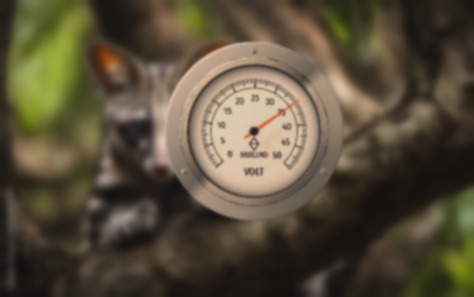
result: **35** V
